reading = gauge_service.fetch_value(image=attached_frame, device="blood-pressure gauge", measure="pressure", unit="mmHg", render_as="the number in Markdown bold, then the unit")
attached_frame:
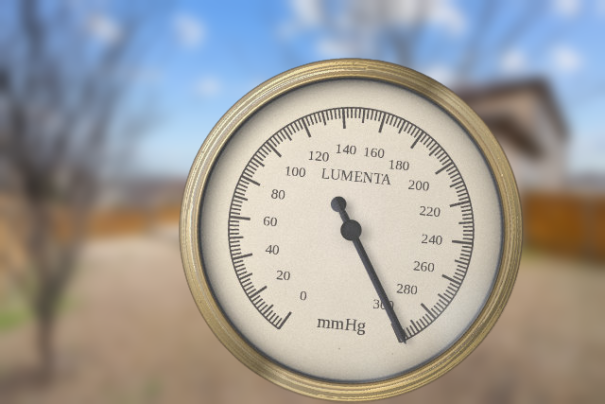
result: **298** mmHg
